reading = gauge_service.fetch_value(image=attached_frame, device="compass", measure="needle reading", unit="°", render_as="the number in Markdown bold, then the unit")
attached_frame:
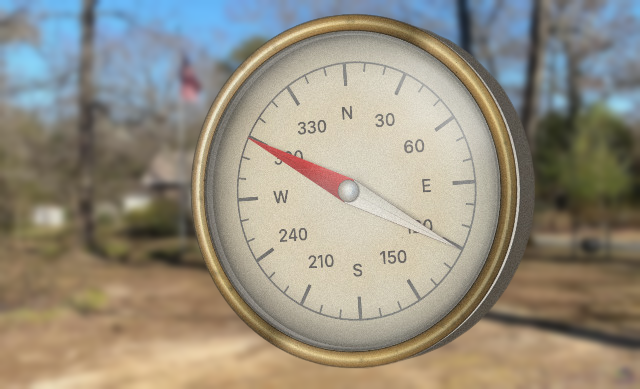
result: **300** °
